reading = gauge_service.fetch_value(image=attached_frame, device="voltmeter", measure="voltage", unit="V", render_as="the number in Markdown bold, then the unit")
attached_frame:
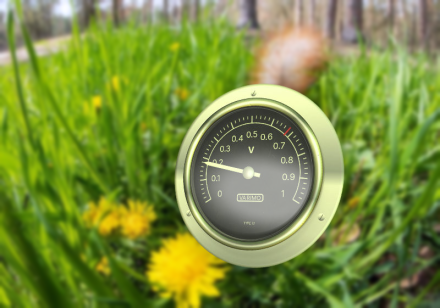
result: **0.18** V
